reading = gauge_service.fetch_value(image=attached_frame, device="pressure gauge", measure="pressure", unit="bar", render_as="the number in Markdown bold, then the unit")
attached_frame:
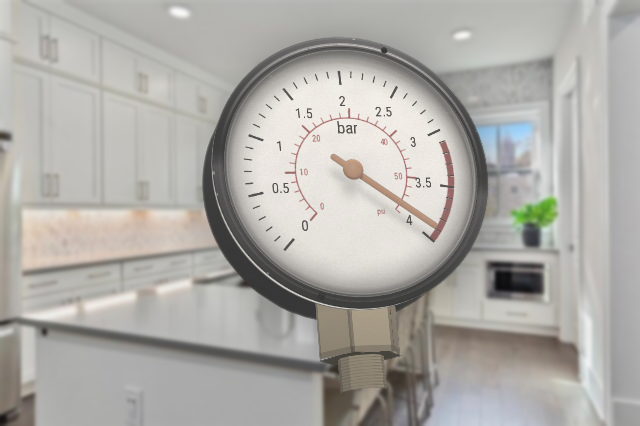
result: **3.9** bar
